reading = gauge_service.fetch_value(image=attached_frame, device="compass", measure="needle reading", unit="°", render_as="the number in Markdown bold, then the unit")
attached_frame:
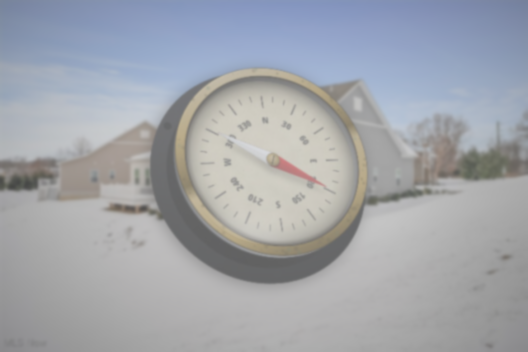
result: **120** °
